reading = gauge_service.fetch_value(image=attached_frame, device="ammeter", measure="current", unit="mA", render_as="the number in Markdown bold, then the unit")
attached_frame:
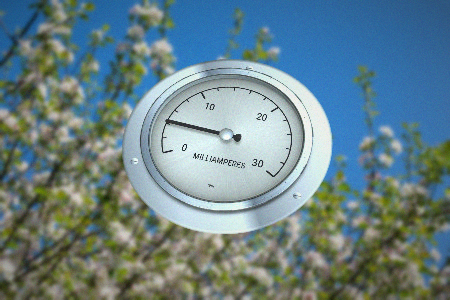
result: **4** mA
